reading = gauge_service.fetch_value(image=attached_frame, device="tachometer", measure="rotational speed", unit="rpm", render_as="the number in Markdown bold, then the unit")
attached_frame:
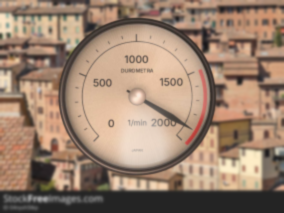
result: **1900** rpm
